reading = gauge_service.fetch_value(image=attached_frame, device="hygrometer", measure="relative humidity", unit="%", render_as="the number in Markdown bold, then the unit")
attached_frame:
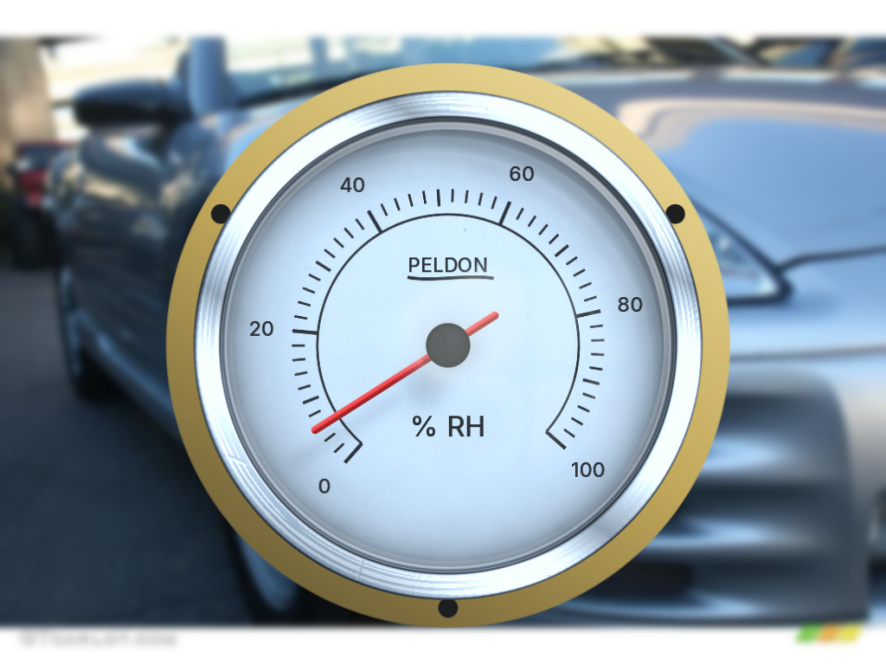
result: **6** %
